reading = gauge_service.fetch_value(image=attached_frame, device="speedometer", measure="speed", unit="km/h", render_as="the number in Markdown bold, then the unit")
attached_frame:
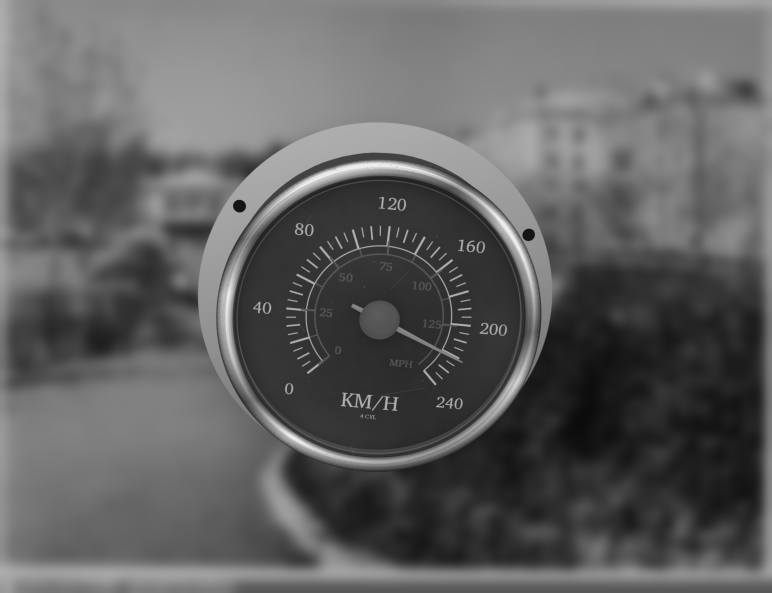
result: **220** km/h
